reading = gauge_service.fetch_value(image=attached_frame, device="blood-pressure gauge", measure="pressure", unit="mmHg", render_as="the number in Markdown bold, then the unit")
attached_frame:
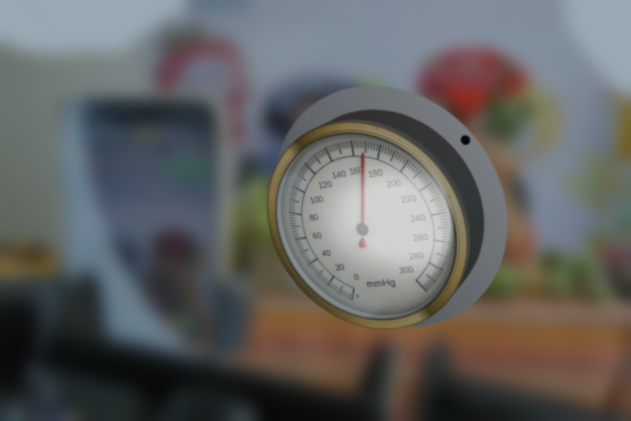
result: **170** mmHg
